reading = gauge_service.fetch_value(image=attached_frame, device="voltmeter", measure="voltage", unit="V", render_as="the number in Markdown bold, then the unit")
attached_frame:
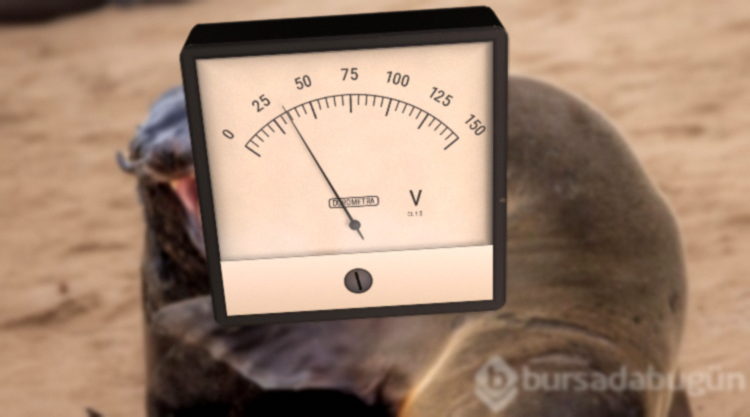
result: **35** V
